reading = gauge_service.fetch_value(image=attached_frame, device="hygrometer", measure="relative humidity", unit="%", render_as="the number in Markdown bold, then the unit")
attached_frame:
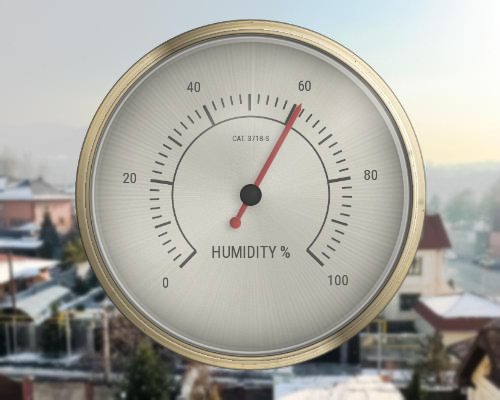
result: **61** %
